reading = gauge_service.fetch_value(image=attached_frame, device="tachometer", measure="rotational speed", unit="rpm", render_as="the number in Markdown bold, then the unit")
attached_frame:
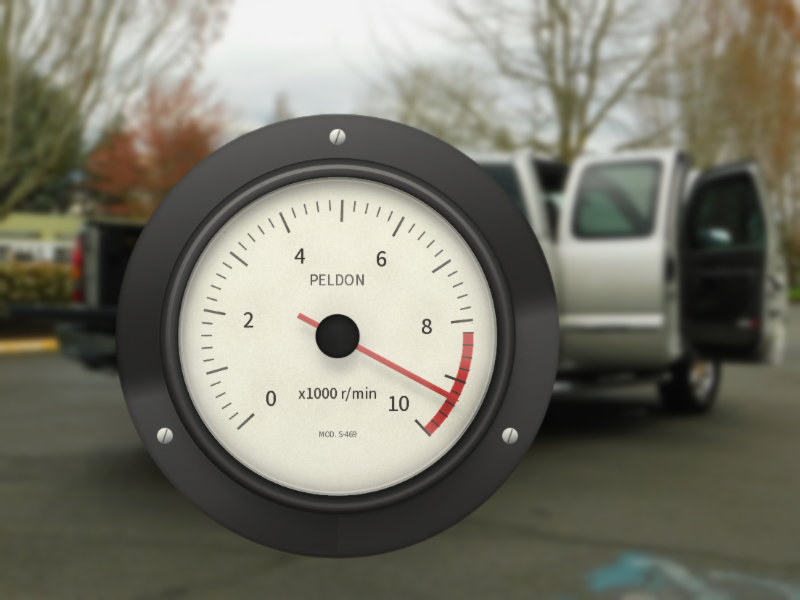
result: **9300** rpm
